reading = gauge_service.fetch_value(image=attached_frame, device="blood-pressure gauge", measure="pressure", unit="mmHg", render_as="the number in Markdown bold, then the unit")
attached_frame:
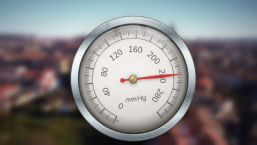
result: **240** mmHg
